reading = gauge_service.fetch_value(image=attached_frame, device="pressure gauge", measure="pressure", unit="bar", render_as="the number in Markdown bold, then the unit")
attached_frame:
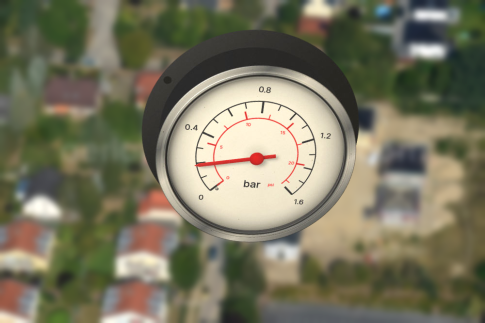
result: **0.2** bar
